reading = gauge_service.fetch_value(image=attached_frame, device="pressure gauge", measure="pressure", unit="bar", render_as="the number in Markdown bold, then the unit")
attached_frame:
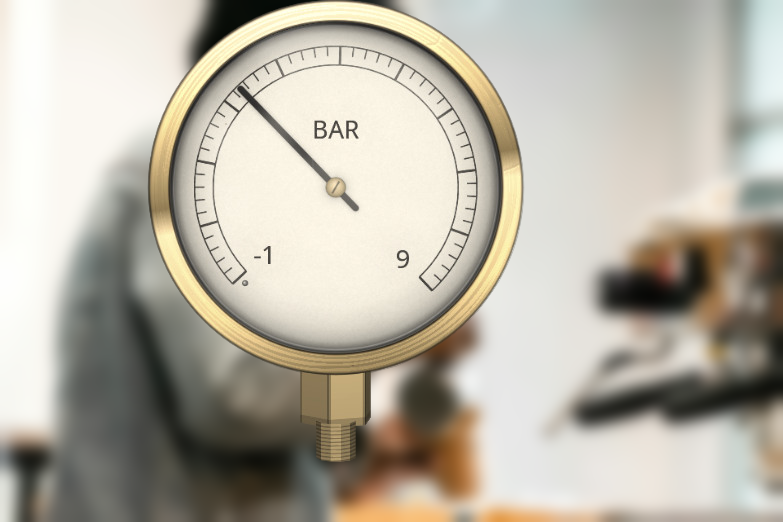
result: **2.3** bar
